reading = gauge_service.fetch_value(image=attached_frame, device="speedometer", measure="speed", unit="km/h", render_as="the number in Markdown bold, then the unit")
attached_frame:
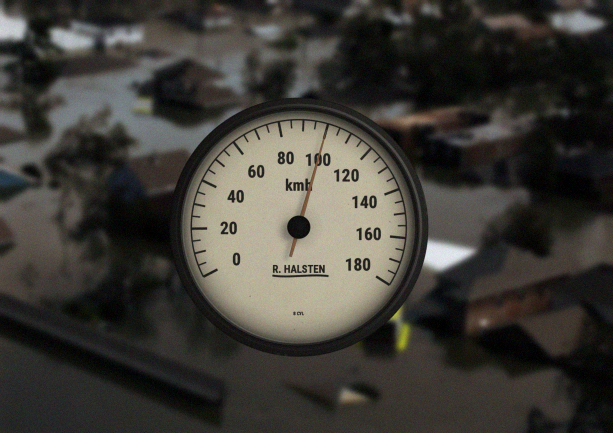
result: **100** km/h
